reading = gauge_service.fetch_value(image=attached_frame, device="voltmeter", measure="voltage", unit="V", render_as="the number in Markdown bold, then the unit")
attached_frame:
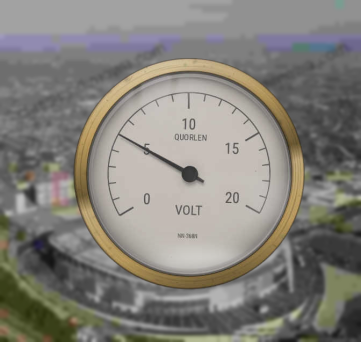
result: **5** V
